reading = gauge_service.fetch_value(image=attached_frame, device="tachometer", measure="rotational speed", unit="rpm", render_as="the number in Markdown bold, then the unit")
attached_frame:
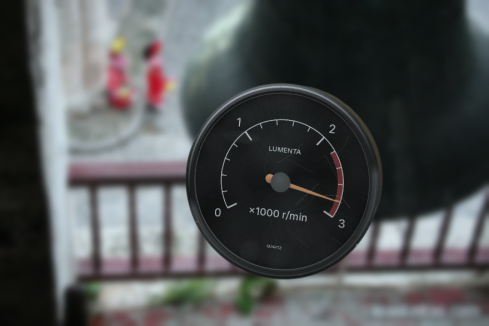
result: **2800** rpm
